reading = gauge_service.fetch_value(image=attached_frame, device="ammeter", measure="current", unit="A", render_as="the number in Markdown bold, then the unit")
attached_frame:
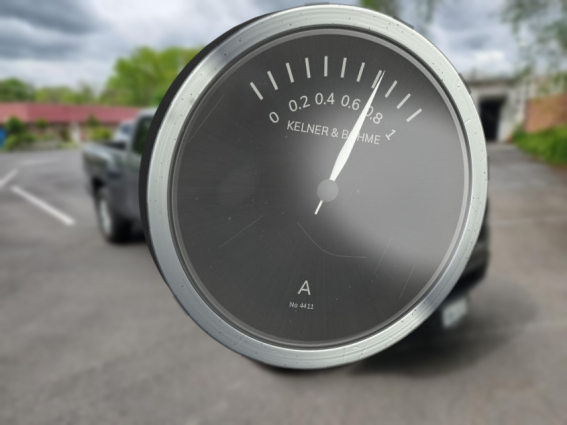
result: **0.7** A
